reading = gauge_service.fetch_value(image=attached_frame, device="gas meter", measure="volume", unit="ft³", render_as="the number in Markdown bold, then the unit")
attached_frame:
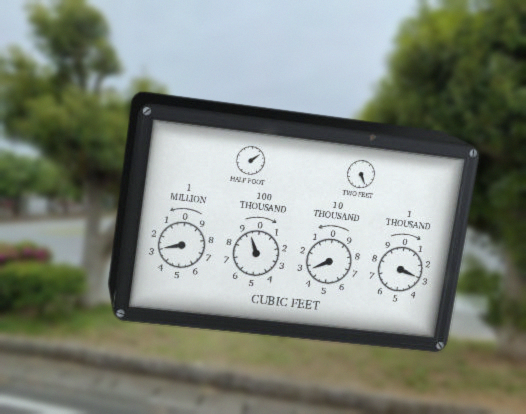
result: **293300** ft³
